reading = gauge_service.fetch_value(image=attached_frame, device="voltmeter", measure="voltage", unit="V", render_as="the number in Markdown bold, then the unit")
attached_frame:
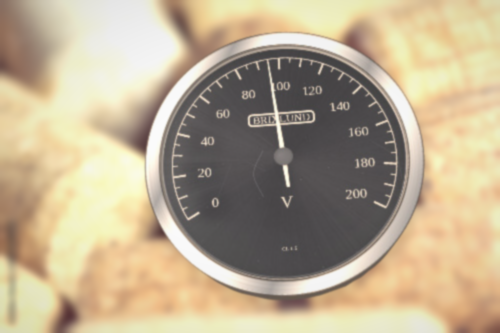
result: **95** V
